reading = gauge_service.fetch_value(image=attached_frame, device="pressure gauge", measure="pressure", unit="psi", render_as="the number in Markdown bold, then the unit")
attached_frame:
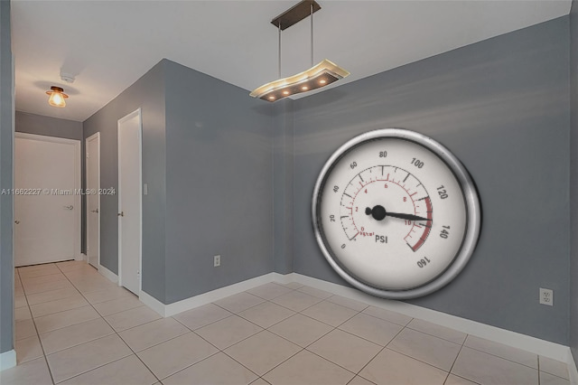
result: **135** psi
